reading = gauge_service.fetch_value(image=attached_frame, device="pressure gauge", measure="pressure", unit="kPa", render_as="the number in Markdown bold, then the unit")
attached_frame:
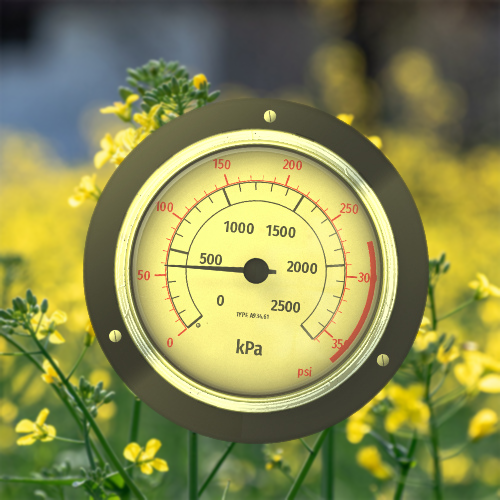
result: **400** kPa
